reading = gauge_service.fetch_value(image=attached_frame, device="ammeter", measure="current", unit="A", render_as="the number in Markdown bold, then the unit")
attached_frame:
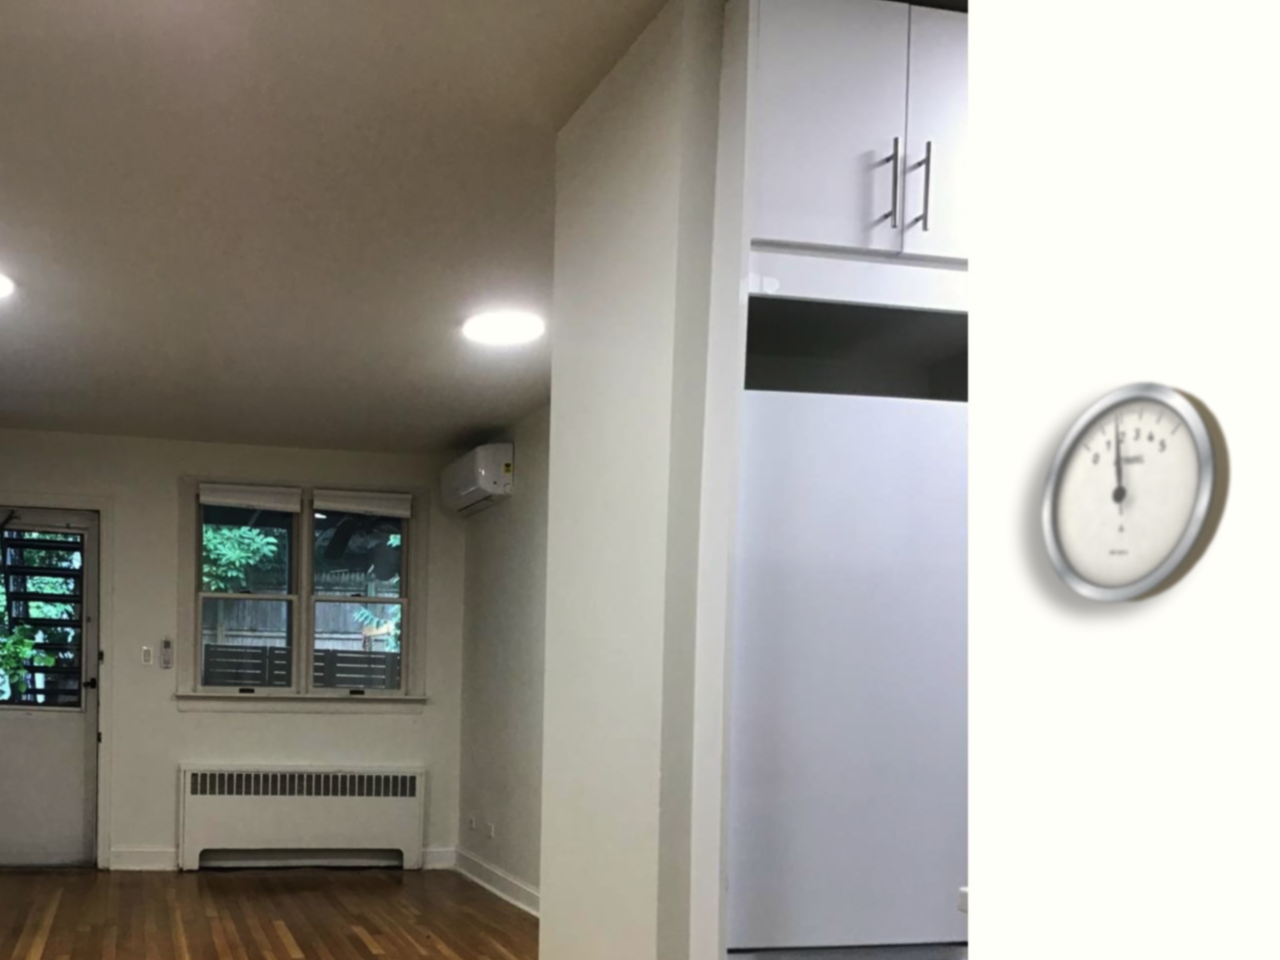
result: **2** A
